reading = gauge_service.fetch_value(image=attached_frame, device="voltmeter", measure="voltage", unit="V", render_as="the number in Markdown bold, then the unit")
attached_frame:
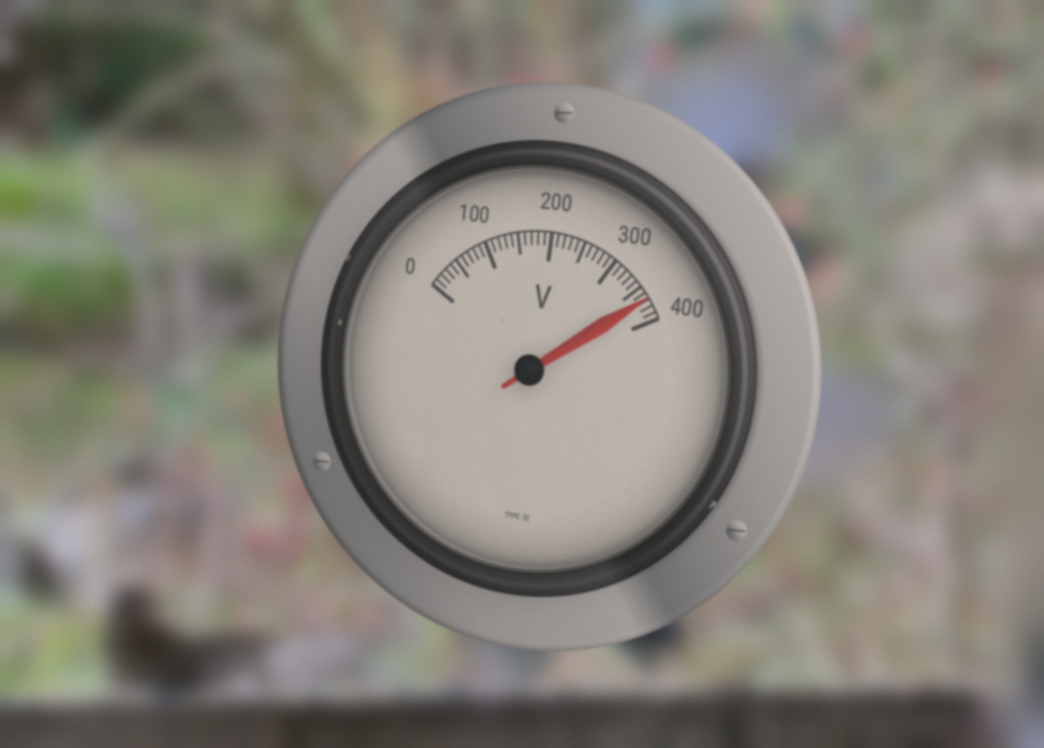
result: **370** V
